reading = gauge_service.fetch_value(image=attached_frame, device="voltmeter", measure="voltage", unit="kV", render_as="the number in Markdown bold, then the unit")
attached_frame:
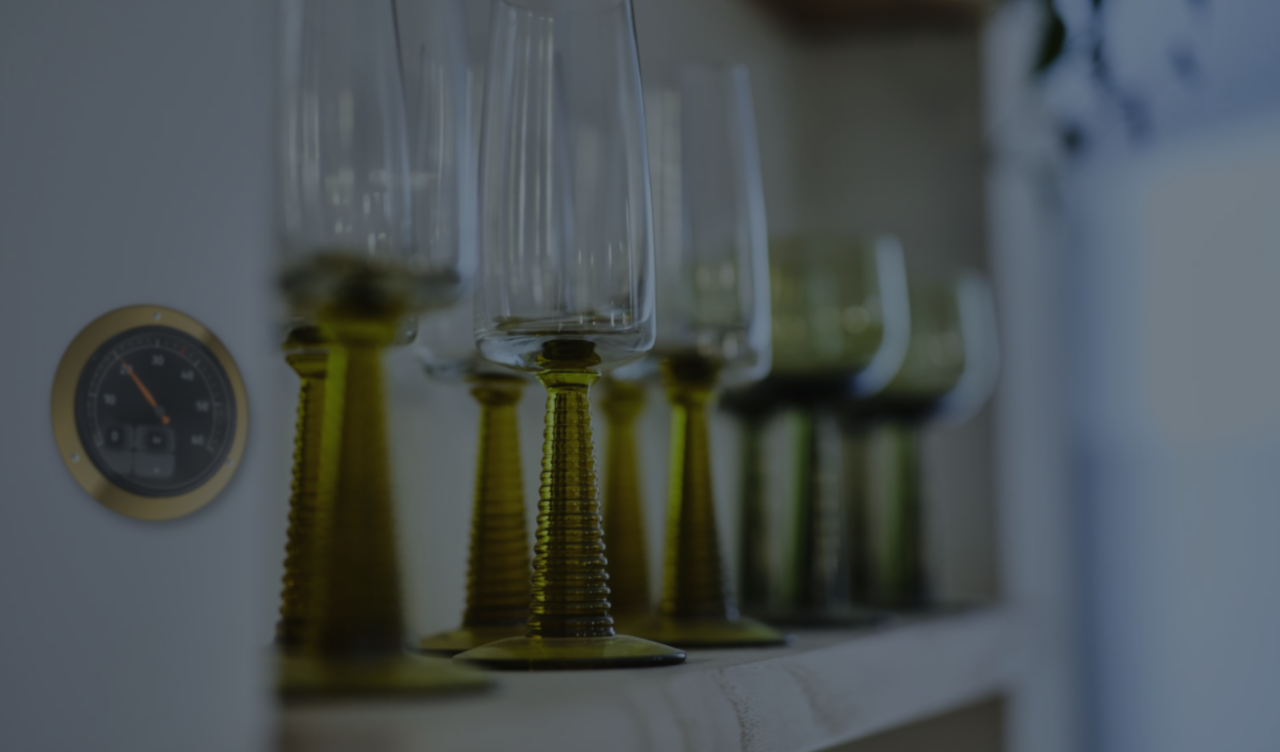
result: **20** kV
